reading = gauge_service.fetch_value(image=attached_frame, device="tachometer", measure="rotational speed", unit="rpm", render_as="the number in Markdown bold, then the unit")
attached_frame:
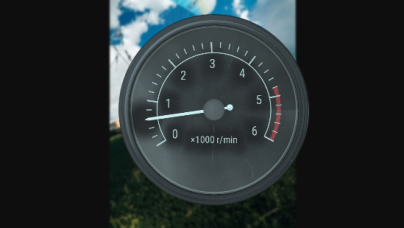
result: **600** rpm
